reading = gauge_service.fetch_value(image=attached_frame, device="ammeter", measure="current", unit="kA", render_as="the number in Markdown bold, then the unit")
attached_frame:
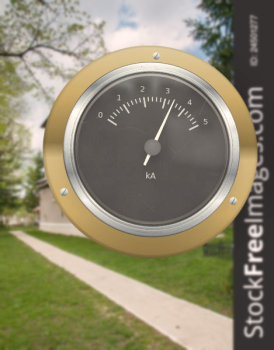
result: **3.4** kA
